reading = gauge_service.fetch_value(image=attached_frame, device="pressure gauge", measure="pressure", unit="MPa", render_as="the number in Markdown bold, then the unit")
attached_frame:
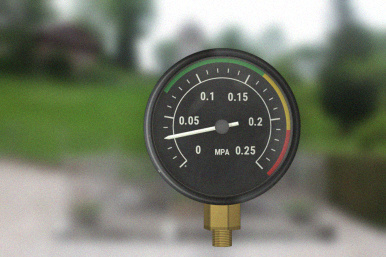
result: **0.03** MPa
